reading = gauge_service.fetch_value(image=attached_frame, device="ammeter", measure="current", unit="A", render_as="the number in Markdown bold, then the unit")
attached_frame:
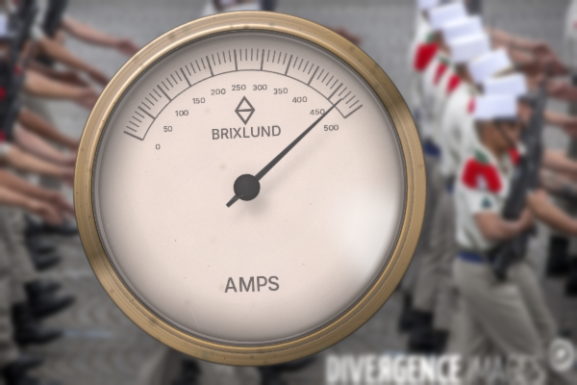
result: **470** A
